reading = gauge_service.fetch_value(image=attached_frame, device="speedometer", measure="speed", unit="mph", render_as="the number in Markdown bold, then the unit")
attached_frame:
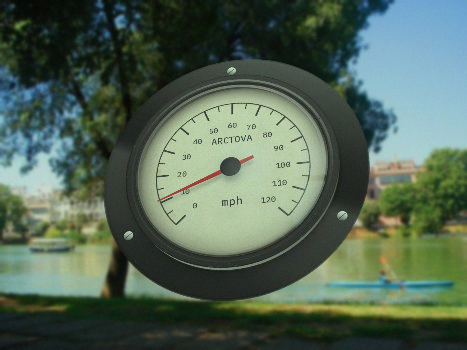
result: **10** mph
